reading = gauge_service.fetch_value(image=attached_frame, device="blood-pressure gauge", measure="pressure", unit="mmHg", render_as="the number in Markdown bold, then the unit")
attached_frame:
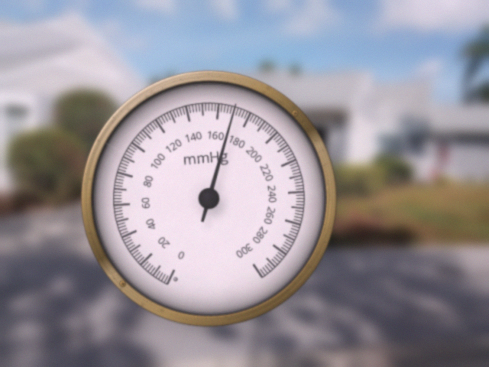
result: **170** mmHg
